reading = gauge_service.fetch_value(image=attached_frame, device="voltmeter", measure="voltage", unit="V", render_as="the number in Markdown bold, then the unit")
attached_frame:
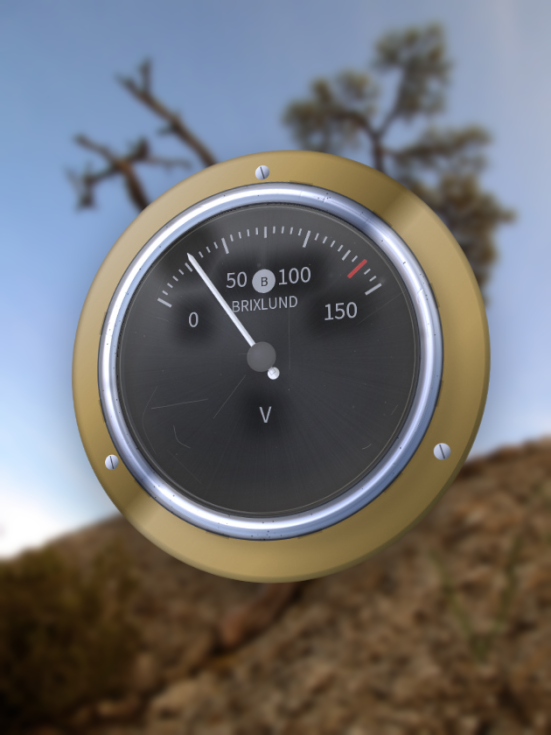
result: **30** V
